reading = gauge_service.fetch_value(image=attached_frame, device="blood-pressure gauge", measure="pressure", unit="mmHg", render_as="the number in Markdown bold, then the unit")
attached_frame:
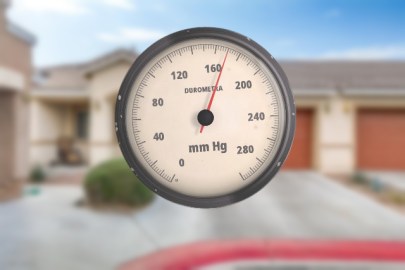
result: **170** mmHg
